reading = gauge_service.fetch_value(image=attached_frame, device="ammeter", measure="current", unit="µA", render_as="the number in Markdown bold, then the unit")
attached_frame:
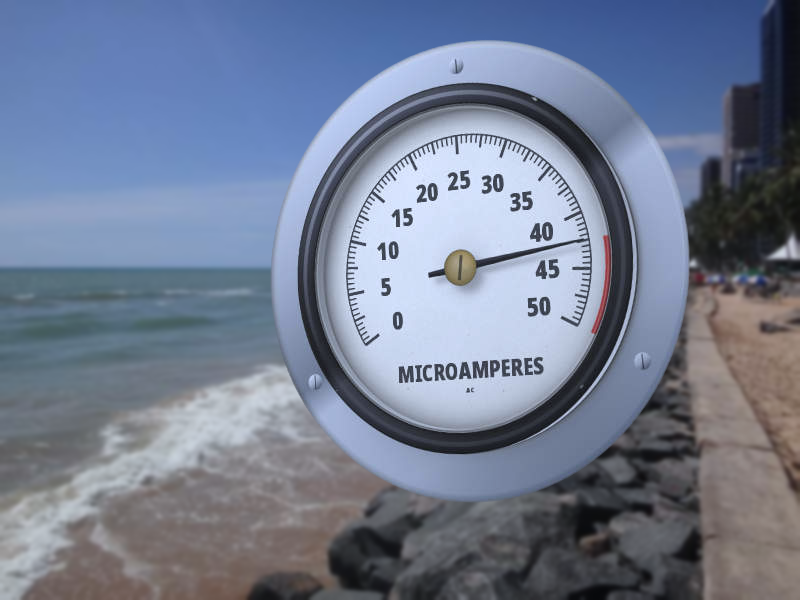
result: **42.5** µA
